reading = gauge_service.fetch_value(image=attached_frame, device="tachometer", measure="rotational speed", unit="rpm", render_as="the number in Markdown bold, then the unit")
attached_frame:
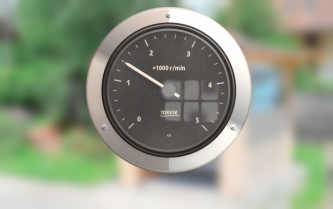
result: **1400** rpm
